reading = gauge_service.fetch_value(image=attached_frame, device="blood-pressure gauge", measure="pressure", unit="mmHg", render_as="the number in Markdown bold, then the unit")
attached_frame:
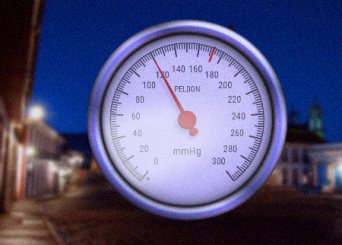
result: **120** mmHg
